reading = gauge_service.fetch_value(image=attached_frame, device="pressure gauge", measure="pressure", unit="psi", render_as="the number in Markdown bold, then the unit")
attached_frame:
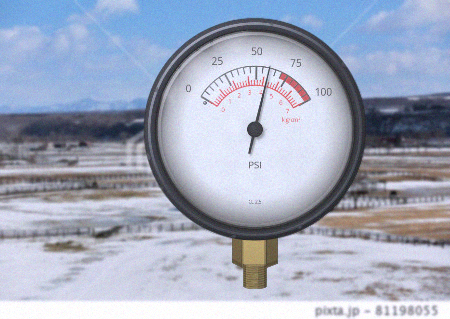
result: **60** psi
